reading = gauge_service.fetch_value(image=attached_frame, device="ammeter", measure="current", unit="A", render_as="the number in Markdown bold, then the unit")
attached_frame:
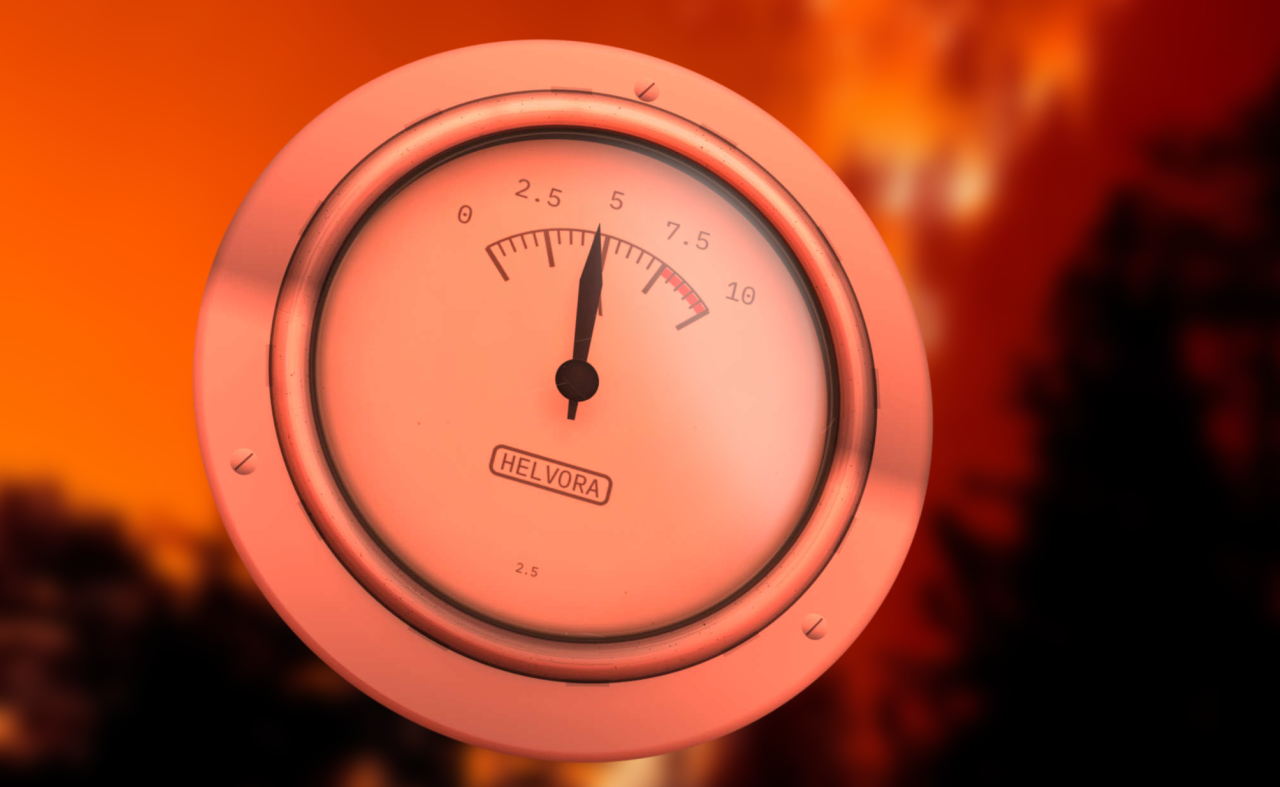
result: **4.5** A
